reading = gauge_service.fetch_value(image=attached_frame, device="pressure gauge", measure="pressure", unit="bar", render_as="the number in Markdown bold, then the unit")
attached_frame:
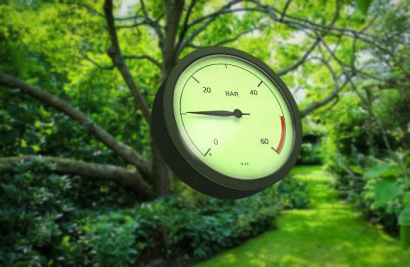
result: **10** bar
